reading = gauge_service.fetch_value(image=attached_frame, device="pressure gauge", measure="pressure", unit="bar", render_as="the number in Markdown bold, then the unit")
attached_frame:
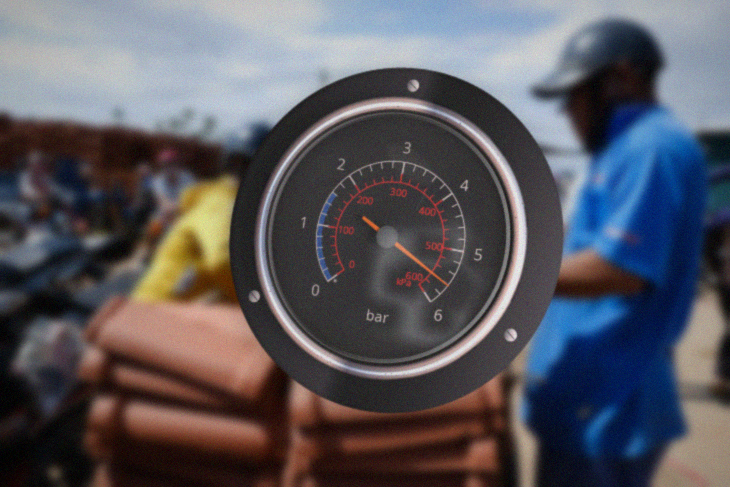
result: **5.6** bar
